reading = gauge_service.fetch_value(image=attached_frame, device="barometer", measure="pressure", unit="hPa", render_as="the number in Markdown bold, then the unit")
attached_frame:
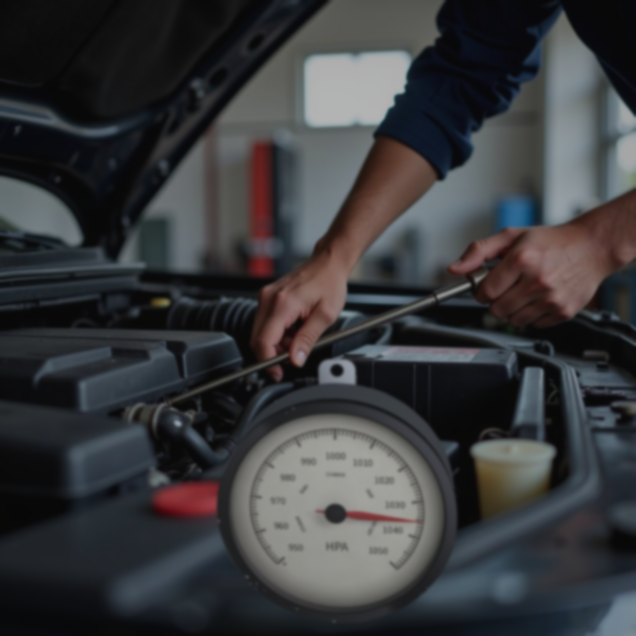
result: **1035** hPa
